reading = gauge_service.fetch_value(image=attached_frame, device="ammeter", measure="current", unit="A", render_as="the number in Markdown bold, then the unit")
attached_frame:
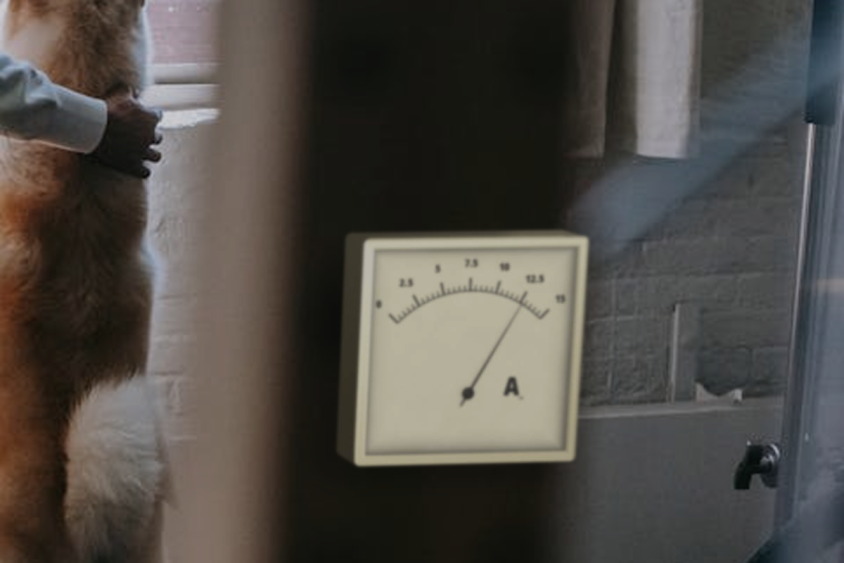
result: **12.5** A
